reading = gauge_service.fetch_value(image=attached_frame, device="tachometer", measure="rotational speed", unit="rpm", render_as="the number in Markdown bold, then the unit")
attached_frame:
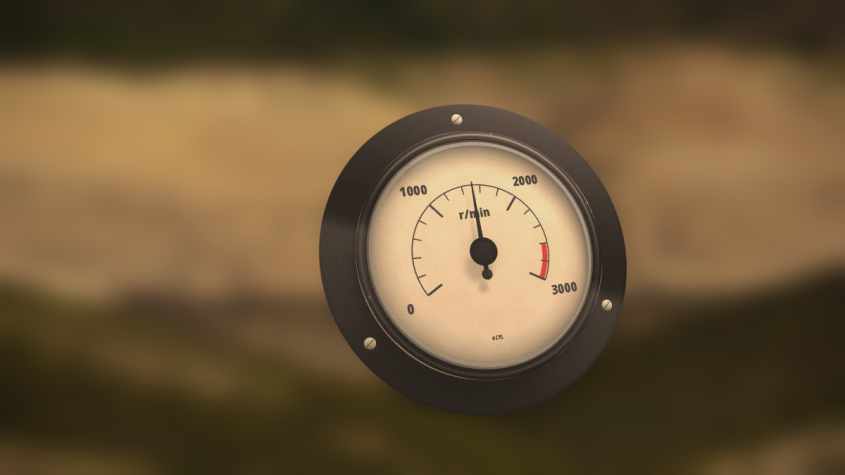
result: **1500** rpm
